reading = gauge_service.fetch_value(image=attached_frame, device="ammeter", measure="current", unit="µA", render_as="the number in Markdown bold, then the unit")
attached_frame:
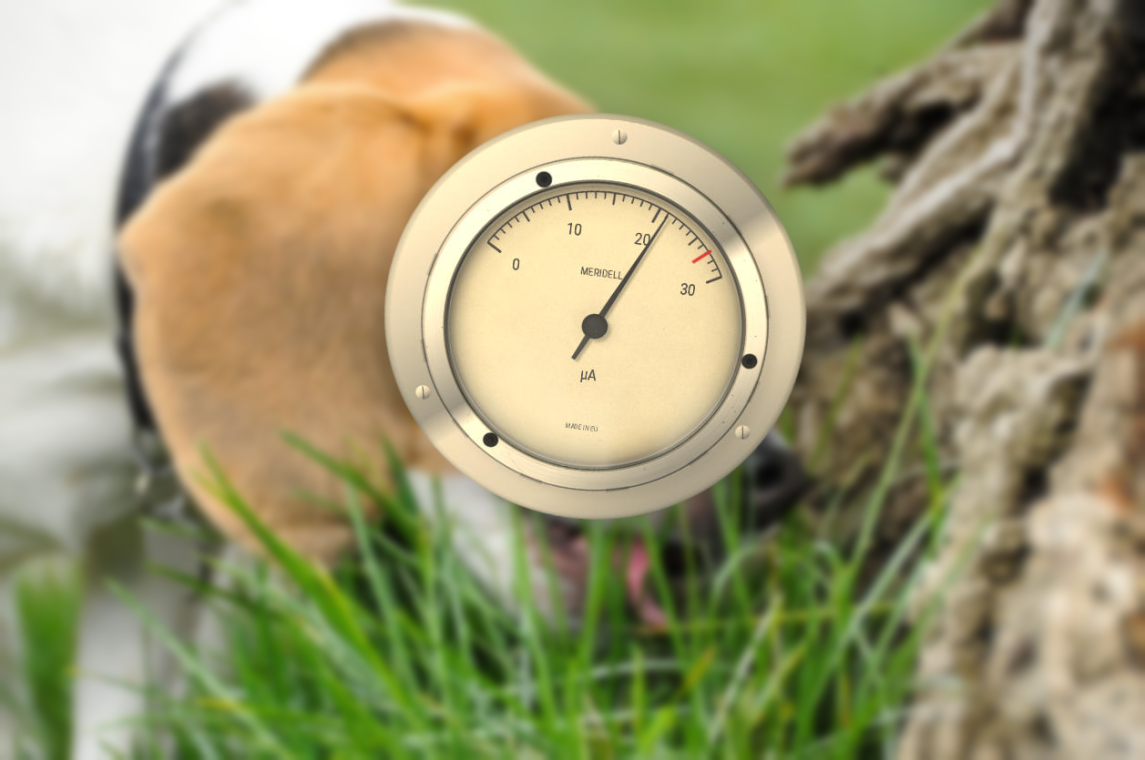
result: **21** µA
